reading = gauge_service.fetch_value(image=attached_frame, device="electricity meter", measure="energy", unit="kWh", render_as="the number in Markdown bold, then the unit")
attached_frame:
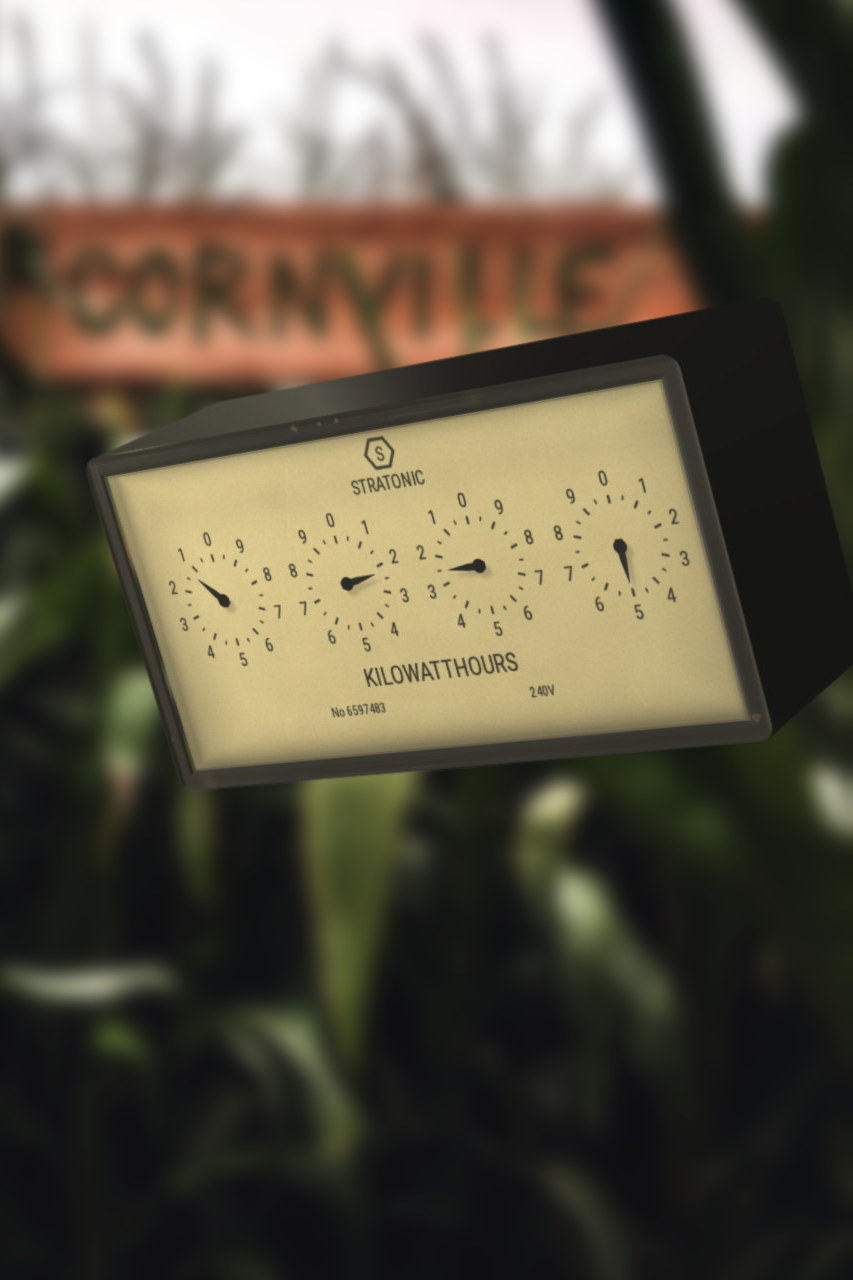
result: **1225** kWh
